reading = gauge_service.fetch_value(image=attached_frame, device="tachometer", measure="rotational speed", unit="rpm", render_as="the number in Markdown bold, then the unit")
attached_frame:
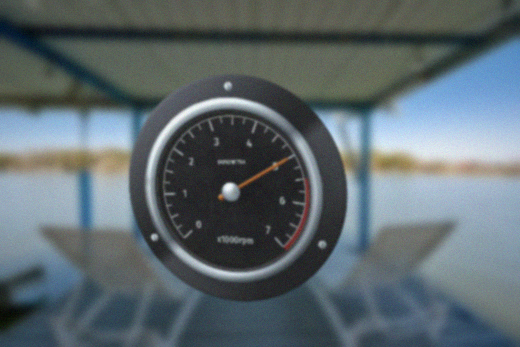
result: **5000** rpm
